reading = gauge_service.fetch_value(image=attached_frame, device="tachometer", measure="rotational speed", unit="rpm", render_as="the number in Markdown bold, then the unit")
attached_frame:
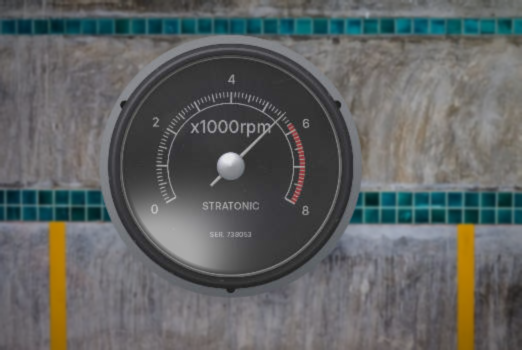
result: **5500** rpm
